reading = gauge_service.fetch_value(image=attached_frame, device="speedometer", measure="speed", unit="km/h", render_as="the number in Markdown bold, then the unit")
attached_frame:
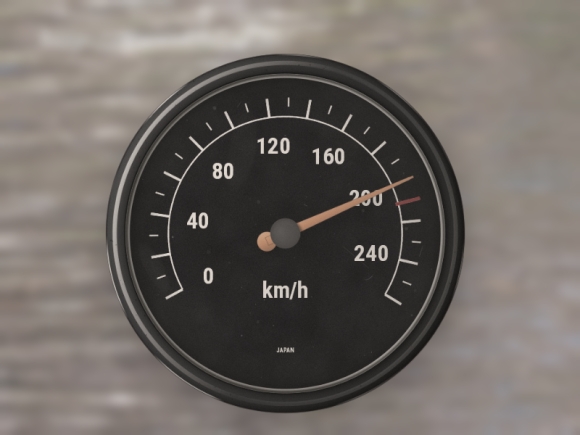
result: **200** km/h
